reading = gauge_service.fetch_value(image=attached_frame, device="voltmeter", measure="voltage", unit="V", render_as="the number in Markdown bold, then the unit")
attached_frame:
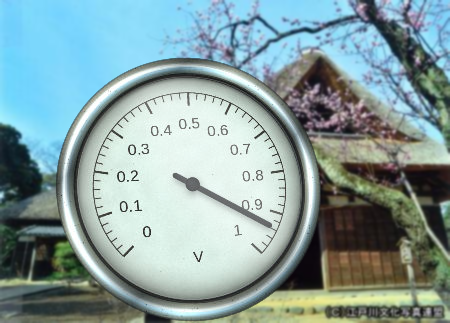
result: **0.94** V
